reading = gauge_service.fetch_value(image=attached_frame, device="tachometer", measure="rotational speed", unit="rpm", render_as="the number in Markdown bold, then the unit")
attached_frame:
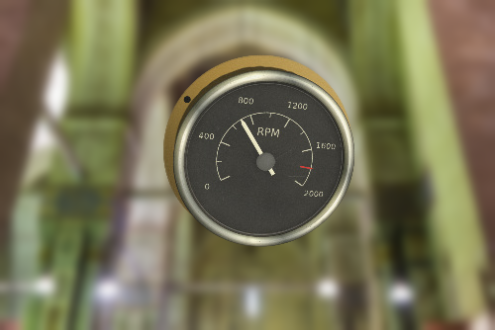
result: **700** rpm
